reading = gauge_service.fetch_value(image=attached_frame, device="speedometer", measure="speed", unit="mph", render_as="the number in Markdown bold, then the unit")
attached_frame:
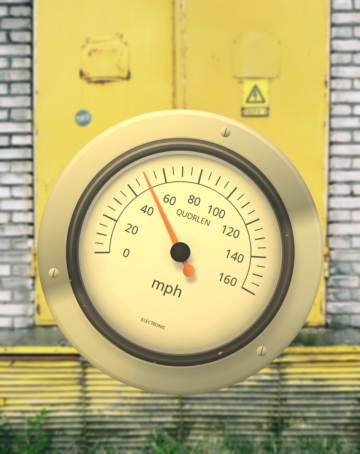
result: **50** mph
